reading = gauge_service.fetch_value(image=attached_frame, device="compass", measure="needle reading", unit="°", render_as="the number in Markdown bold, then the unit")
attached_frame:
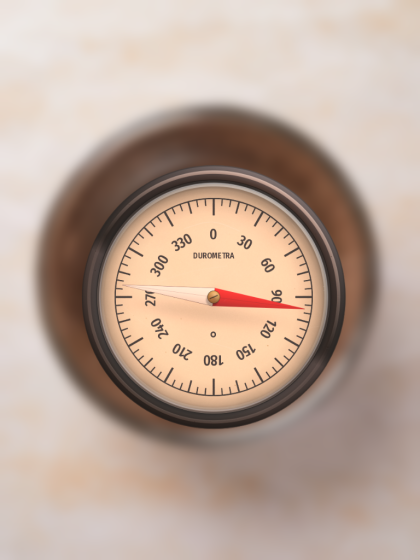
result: **97.5** °
